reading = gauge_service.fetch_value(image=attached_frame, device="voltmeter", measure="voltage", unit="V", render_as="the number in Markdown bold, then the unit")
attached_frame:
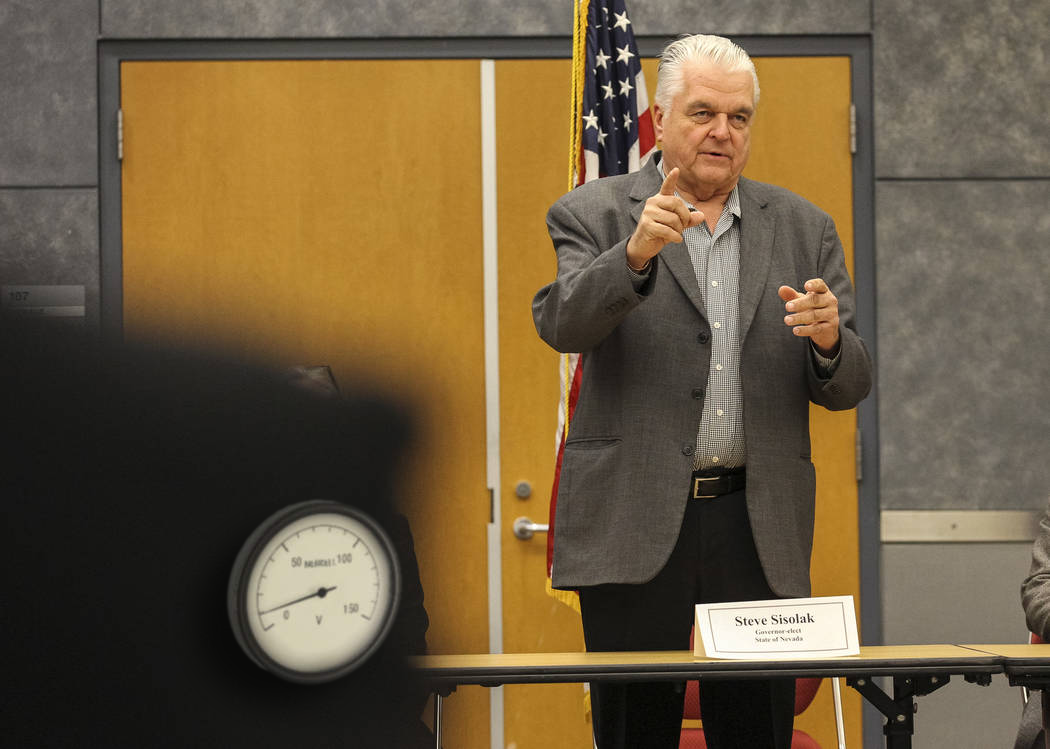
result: **10** V
